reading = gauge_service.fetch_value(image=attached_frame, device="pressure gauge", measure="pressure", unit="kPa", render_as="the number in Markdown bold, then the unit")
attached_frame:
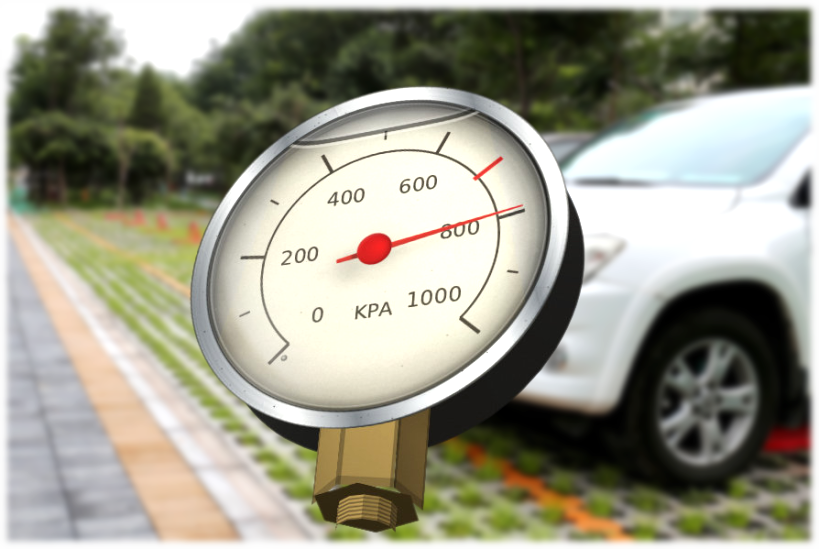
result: **800** kPa
